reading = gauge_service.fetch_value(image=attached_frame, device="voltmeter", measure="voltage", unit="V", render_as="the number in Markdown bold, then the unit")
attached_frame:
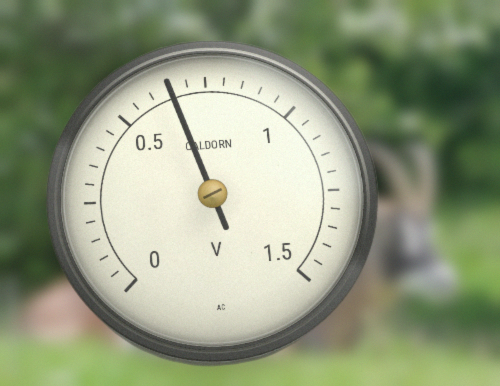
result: **0.65** V
